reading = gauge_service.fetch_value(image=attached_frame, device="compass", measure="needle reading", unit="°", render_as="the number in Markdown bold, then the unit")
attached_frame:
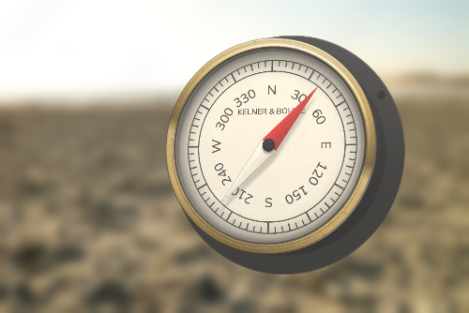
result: **40** °
